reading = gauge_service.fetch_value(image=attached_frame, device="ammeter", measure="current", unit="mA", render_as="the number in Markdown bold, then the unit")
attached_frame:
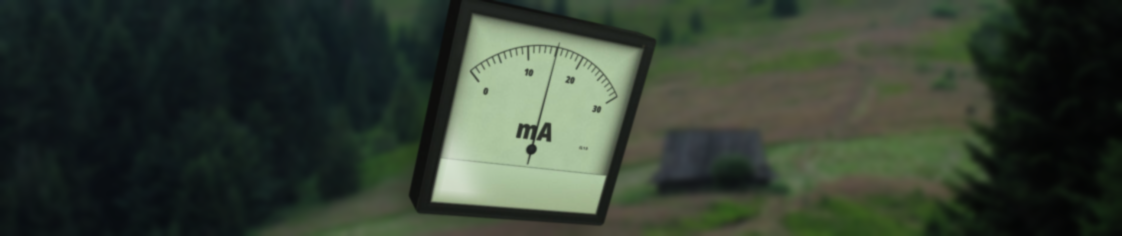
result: **15** mA
